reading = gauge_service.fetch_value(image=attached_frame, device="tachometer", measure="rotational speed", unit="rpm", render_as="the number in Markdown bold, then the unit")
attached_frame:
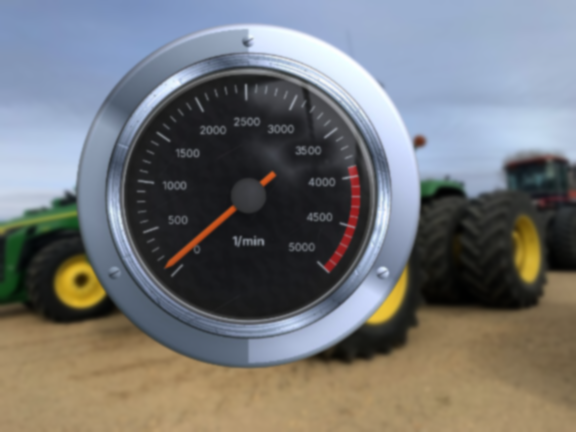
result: **100** rpm
